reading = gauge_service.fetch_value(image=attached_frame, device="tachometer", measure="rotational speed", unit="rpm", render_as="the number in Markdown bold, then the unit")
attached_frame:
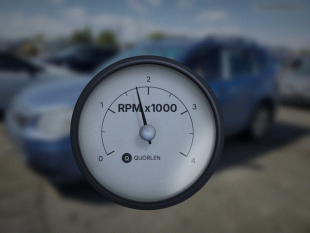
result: **1750** rpm
